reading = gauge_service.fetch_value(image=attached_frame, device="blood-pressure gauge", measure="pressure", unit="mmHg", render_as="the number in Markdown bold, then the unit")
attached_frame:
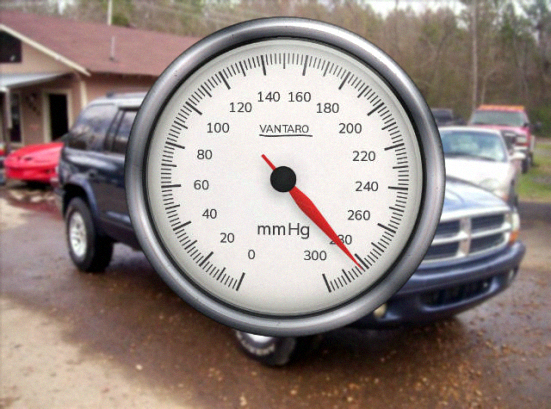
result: **282** mmHg
